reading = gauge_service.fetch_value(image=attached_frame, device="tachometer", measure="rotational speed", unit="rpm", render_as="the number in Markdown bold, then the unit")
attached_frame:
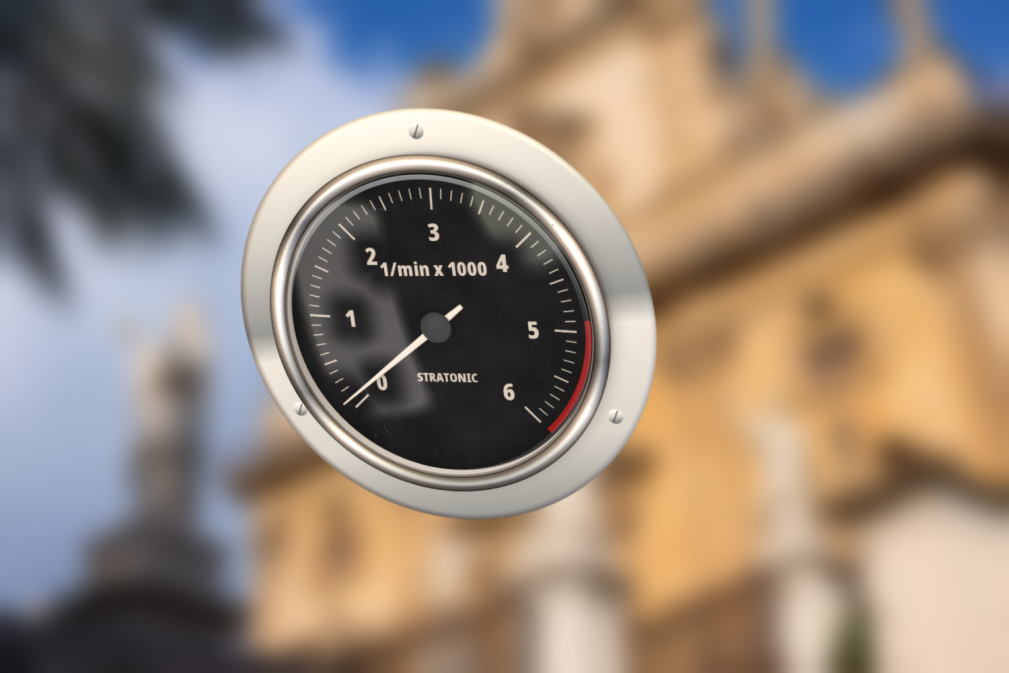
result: **100** rpm
